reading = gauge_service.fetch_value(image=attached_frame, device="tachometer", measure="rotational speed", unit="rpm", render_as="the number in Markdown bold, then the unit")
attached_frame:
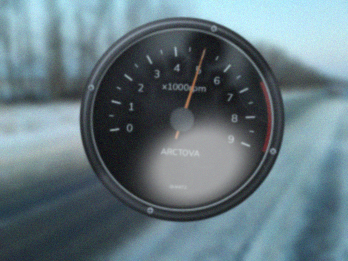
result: **5000** rpm
